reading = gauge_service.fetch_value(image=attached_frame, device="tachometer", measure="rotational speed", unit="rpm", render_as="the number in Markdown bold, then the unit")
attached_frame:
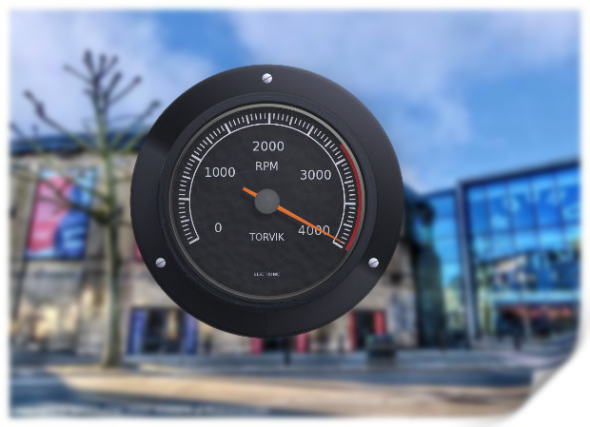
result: **3950** rpm
